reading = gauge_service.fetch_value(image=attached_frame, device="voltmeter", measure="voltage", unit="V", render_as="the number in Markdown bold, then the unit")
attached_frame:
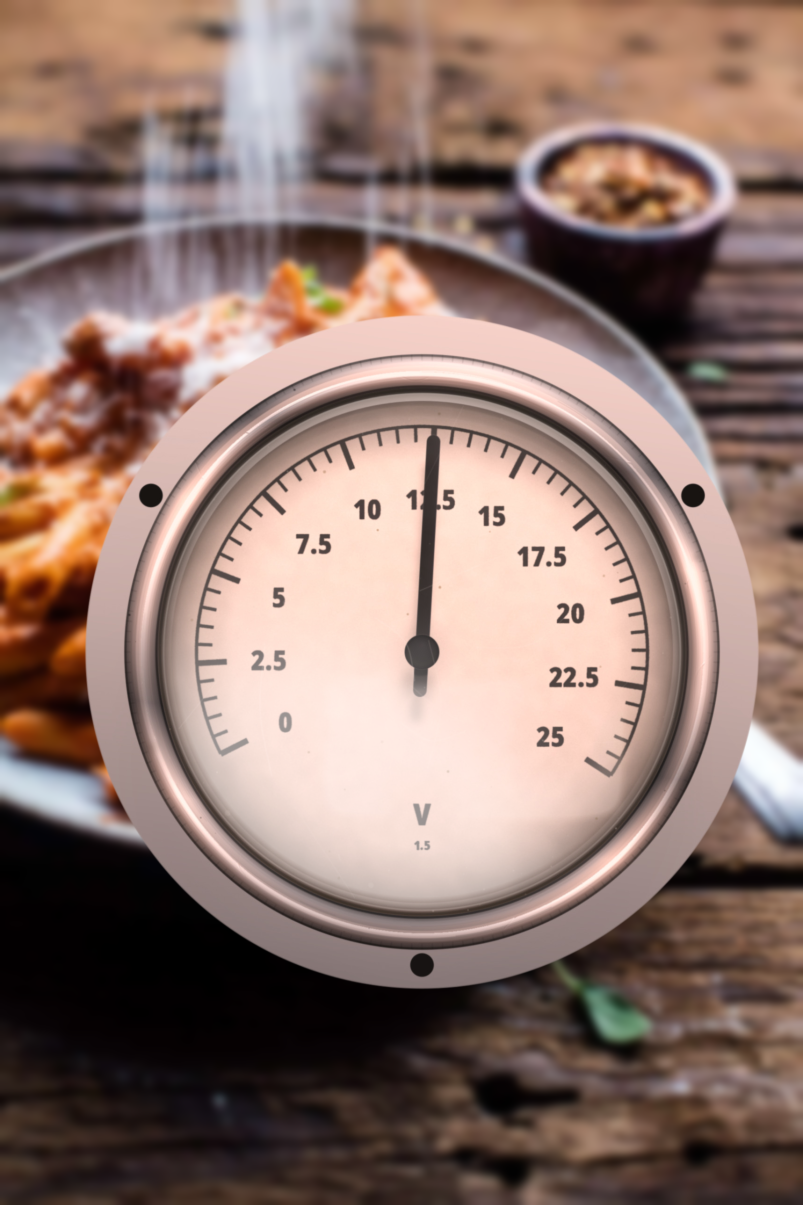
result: **12.5** V
